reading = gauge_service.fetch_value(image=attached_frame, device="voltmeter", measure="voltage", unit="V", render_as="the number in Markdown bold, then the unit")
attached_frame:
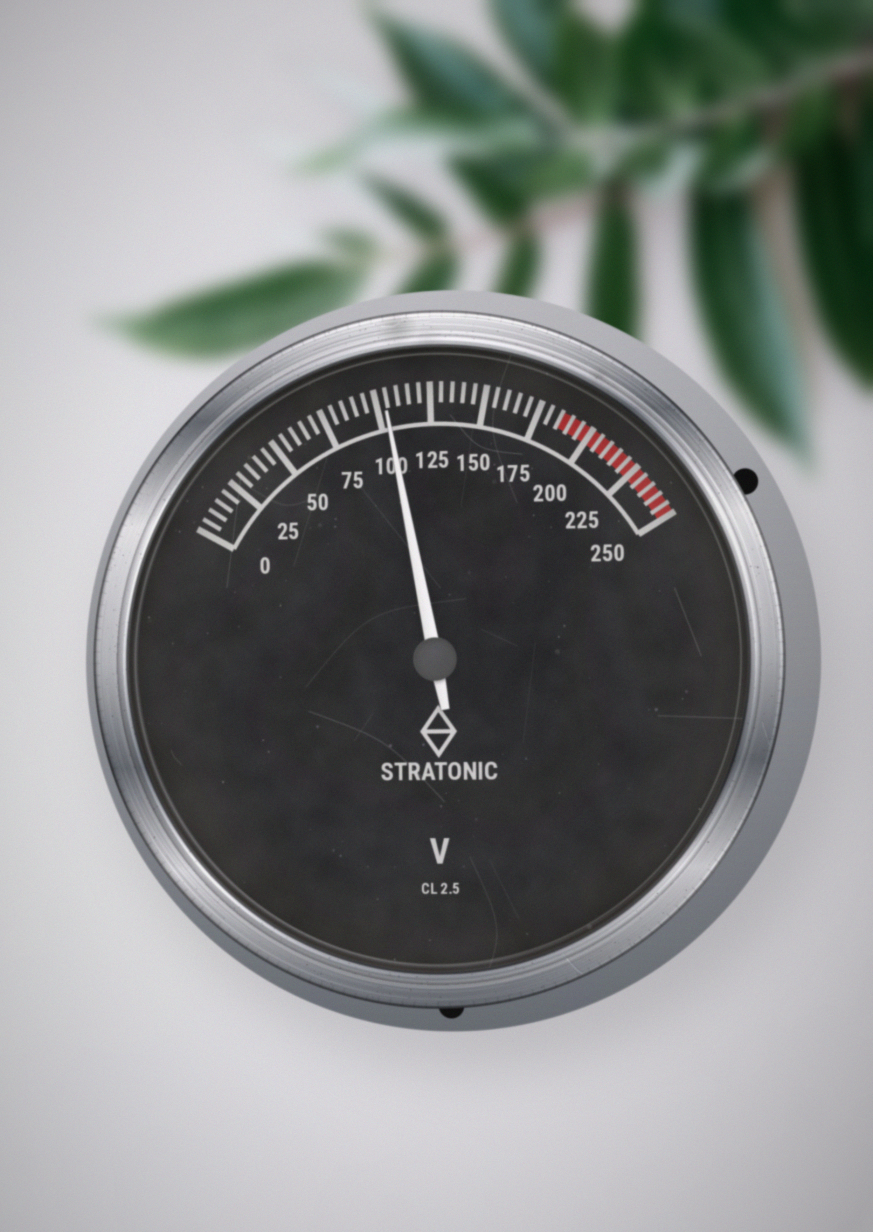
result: **105** V
